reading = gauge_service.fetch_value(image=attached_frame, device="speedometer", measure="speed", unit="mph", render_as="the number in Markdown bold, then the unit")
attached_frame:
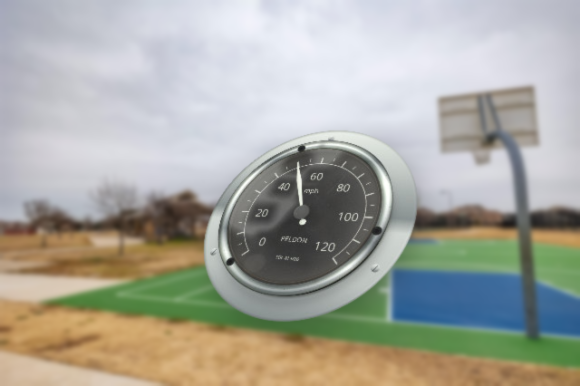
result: **50** mph
